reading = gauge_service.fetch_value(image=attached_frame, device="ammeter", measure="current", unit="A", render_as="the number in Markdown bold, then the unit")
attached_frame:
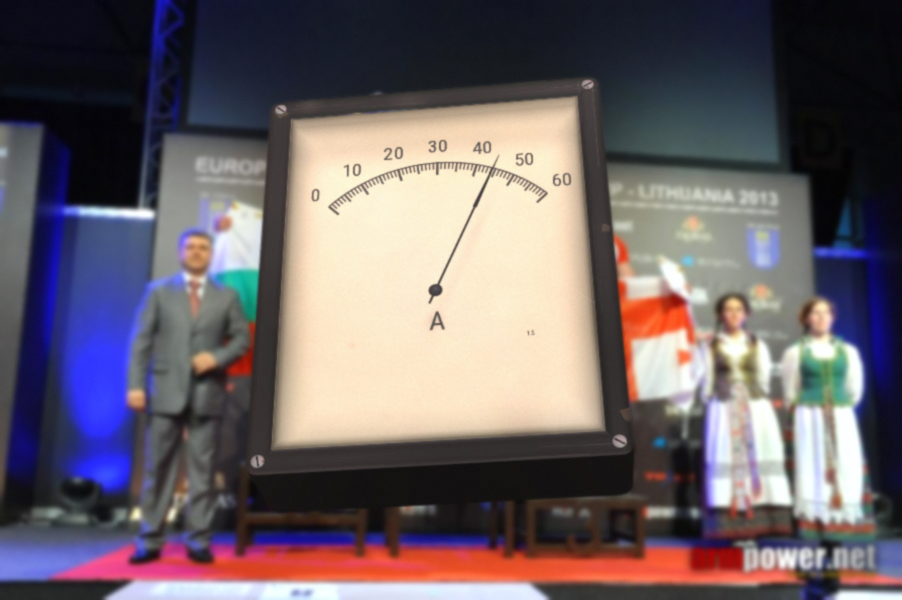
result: **45** A
